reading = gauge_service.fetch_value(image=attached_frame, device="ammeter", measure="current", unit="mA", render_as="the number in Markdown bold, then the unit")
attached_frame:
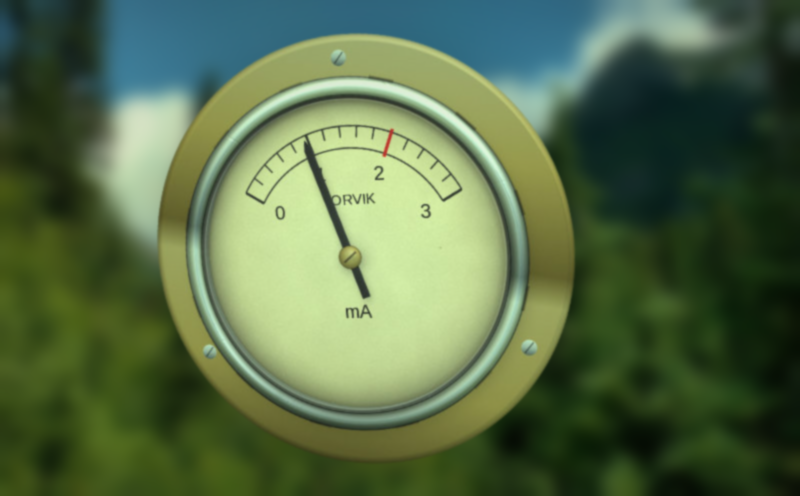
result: **1** mA
